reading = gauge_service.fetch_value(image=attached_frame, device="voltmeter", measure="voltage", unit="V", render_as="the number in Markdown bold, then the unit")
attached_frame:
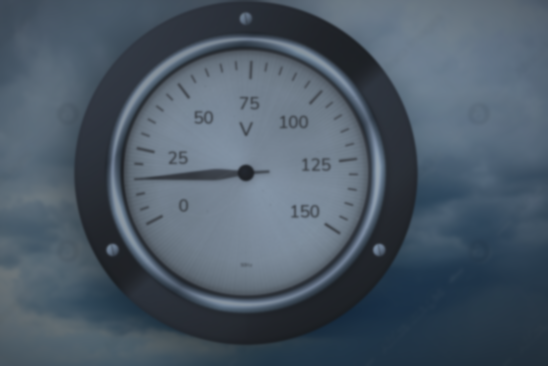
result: **15** V
